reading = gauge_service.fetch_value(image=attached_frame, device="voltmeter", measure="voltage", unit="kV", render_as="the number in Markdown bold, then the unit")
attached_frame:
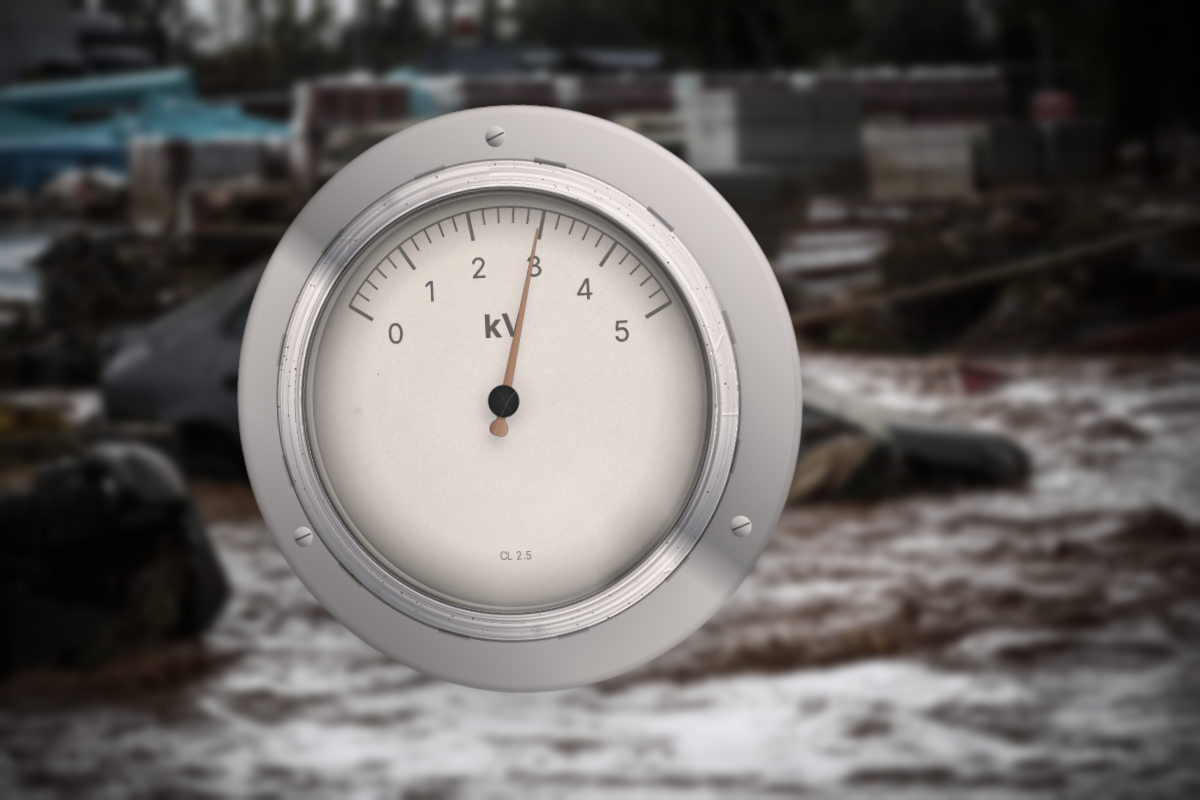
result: **3** kV
